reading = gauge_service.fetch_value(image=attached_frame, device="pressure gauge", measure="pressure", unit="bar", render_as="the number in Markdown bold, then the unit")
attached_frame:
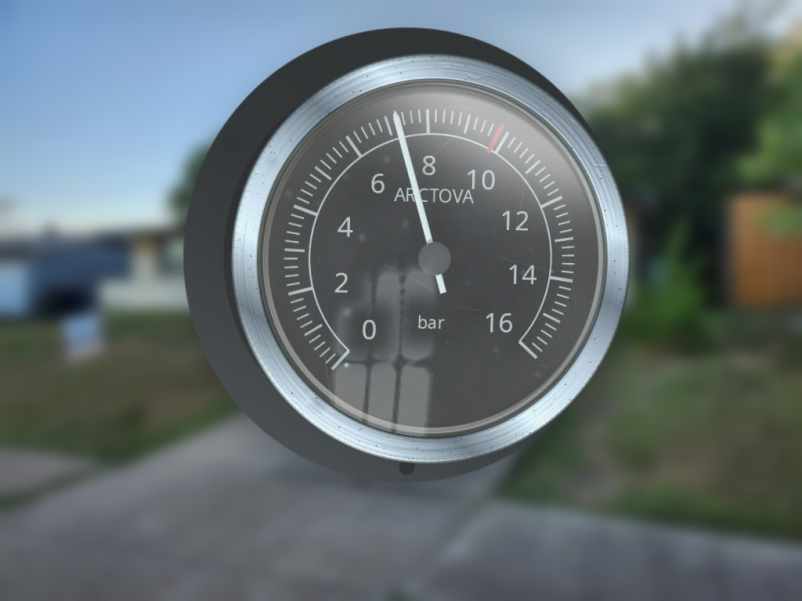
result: **7.2** bar
